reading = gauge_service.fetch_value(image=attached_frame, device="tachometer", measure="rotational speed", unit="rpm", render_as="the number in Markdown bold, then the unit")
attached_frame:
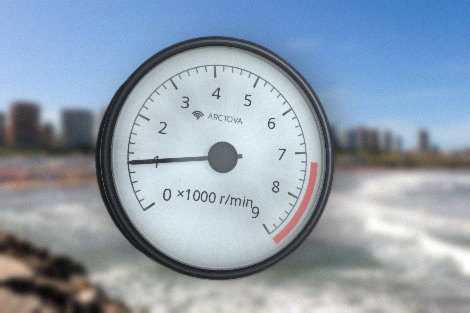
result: **1000** rpm
